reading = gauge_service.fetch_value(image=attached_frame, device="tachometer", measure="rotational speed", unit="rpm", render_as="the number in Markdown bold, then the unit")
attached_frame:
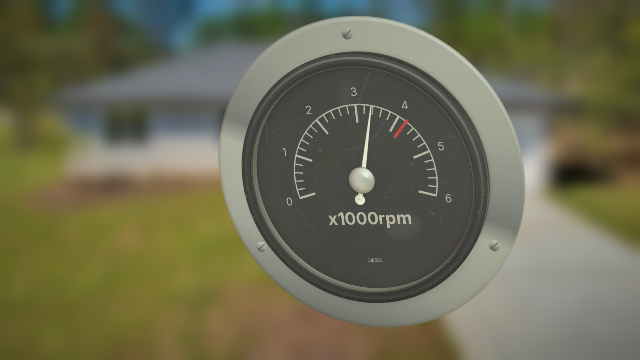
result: **3400** rpm
